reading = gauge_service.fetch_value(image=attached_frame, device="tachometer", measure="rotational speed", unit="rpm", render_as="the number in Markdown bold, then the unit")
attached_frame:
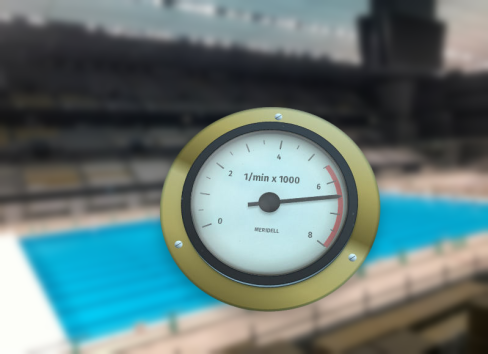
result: **6500** rpm
